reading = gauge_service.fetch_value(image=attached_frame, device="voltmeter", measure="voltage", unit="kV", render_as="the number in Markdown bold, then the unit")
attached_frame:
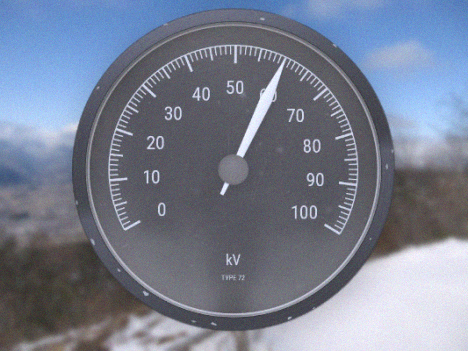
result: **60** kV
